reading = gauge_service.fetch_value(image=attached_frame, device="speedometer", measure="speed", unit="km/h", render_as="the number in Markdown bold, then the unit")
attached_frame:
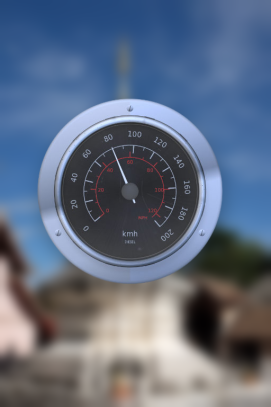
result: **80** km/h
